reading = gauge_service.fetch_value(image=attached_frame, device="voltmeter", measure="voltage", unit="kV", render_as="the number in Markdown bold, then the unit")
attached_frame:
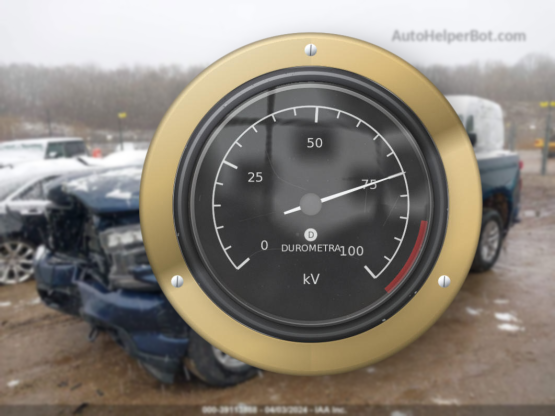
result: **75** kV
